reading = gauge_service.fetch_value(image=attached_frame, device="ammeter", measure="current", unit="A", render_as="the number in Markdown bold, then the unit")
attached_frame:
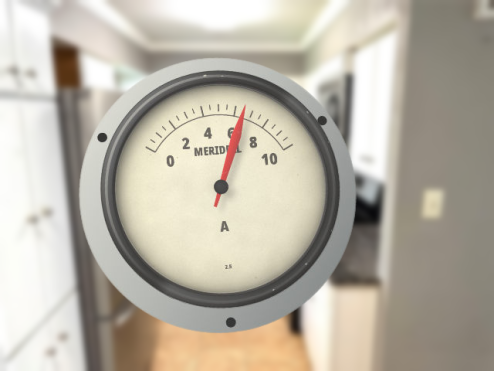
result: **6.5** A
